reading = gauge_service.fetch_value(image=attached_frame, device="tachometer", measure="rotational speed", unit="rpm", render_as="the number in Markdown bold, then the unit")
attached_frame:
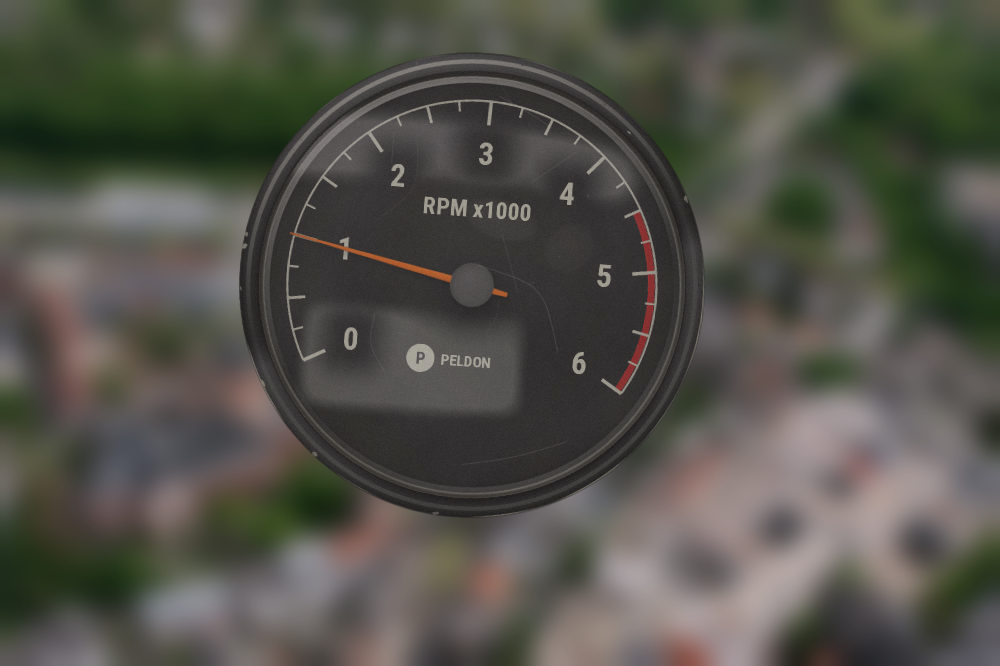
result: **1000** rpm
